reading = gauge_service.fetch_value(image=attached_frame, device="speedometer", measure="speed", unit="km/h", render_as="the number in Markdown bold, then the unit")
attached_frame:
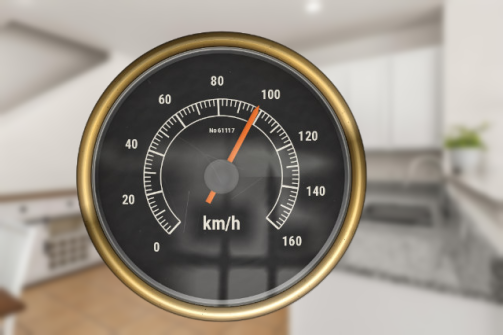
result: **98** km/h
